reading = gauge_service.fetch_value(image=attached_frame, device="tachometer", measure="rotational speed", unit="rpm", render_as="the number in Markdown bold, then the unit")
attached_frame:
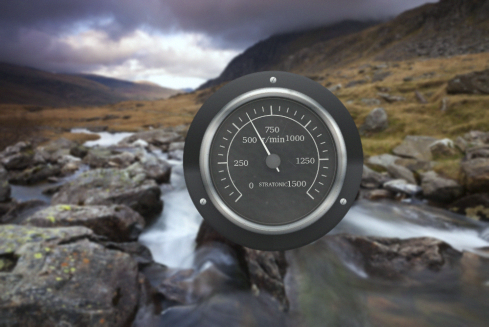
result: **600** rpm
